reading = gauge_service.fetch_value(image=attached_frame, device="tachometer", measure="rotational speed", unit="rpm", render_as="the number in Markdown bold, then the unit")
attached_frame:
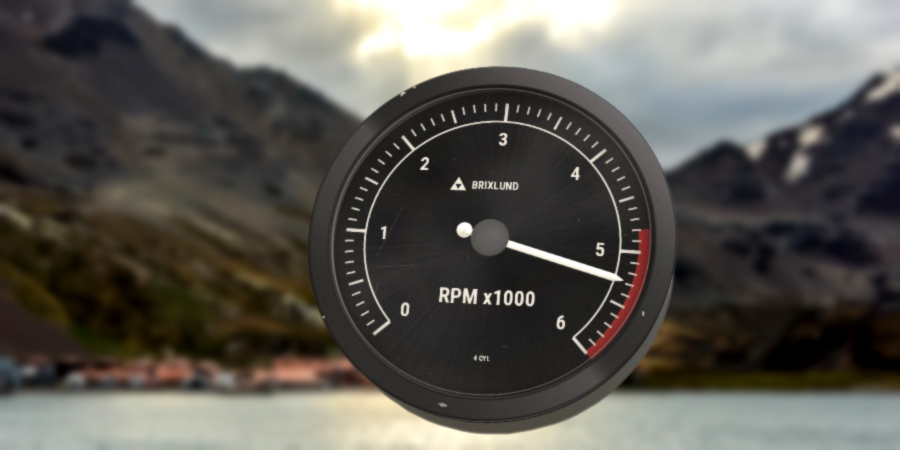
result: **5300** rpm
